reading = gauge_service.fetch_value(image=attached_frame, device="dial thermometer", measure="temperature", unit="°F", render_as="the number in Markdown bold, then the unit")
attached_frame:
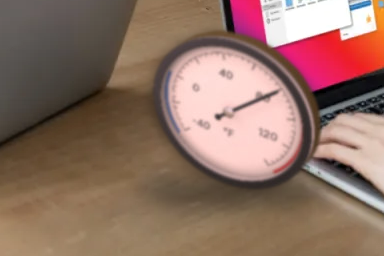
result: **80** °F
